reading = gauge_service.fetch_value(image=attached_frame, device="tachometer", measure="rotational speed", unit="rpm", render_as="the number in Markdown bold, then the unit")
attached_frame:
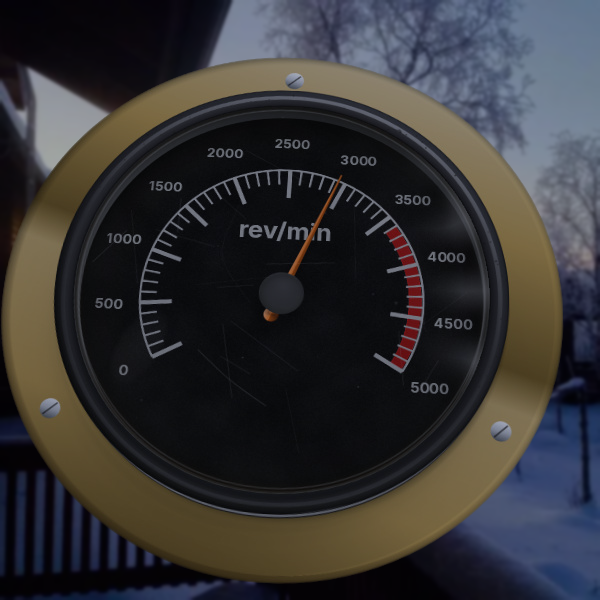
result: **2950** rpm
